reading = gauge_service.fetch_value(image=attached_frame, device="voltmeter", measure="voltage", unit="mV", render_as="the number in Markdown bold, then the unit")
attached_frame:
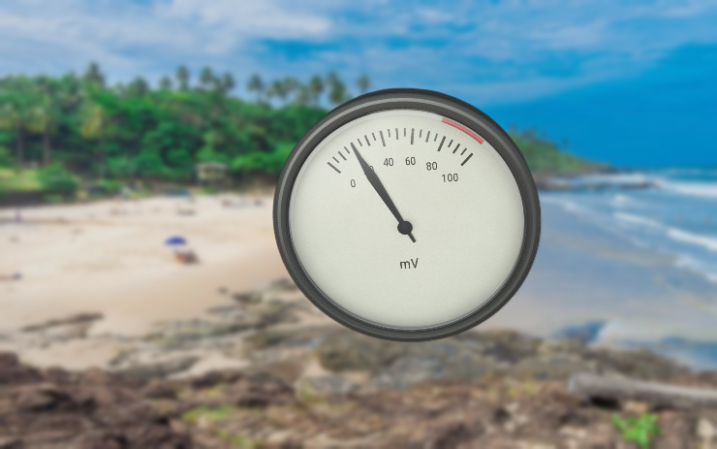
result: **20** mV
